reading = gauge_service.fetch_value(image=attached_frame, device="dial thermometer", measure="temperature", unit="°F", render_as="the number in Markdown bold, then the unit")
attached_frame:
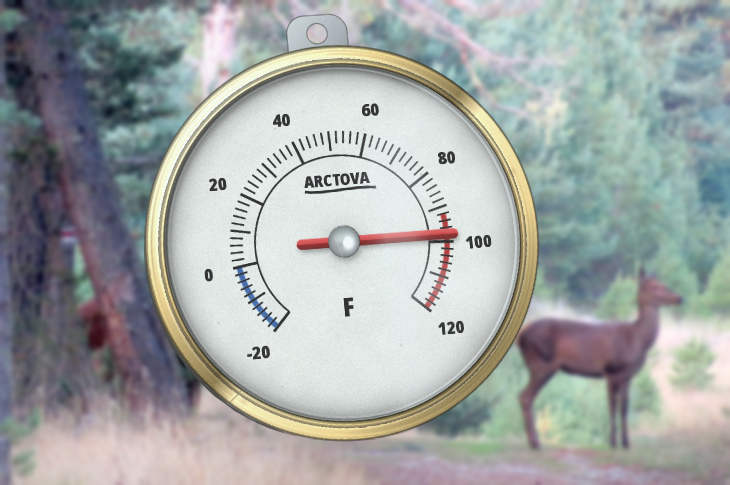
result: **98** °F
